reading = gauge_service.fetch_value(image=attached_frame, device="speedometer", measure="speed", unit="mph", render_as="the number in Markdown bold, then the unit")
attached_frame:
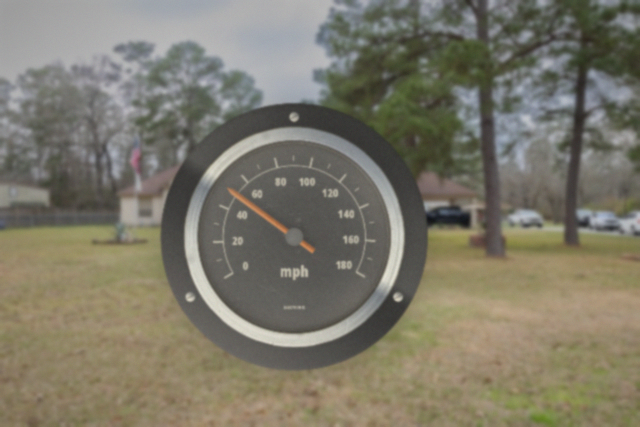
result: **50** mph
